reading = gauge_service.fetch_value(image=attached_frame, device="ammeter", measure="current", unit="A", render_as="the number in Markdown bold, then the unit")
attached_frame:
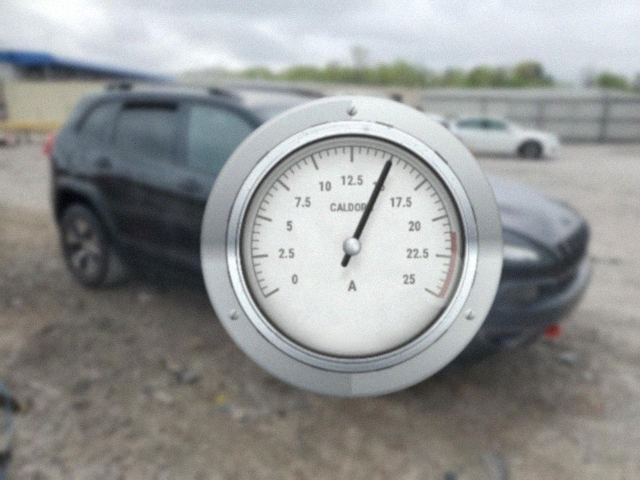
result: **15** A
